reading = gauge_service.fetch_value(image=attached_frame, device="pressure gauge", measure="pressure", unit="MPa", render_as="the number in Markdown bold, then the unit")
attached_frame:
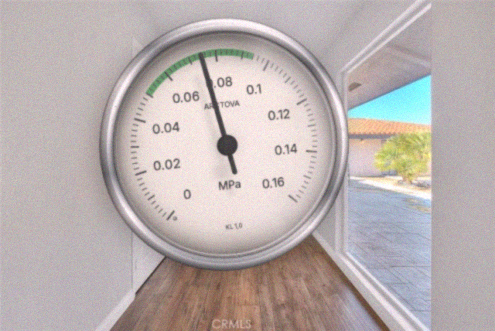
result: **0.074** MPa
